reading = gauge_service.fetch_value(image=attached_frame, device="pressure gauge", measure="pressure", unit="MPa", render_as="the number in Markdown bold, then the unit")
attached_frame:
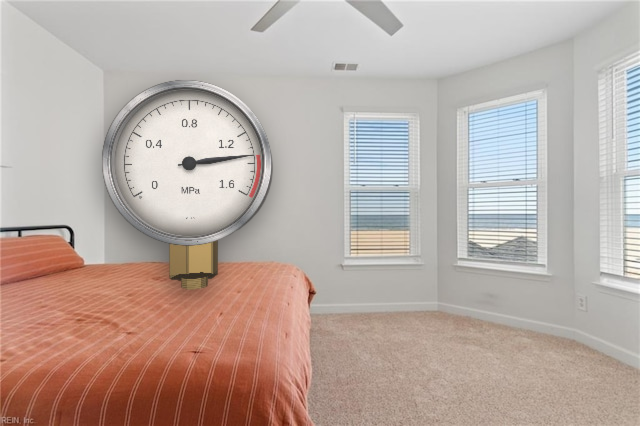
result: **1.35** MPa
